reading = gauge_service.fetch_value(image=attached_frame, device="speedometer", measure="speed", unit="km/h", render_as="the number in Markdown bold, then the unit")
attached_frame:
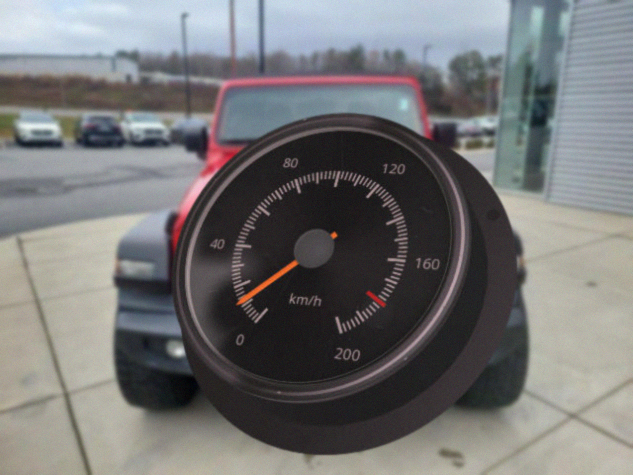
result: **10** km/h
